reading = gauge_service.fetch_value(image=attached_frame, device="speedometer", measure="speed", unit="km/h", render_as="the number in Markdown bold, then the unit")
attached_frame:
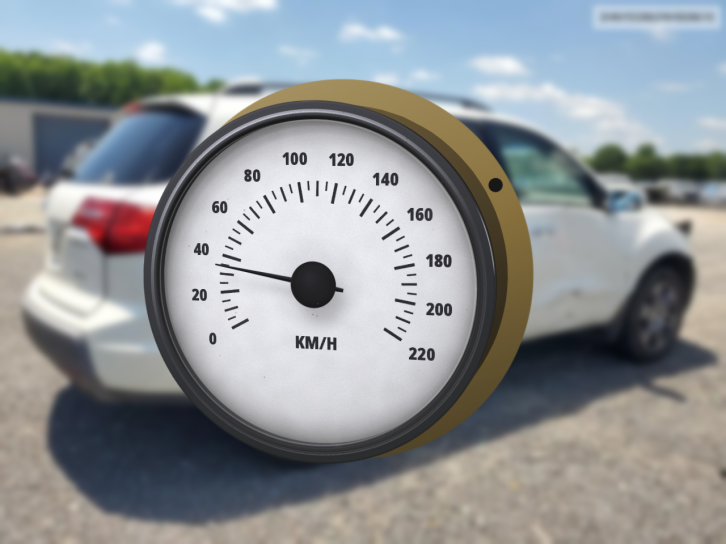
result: **35** km/h
